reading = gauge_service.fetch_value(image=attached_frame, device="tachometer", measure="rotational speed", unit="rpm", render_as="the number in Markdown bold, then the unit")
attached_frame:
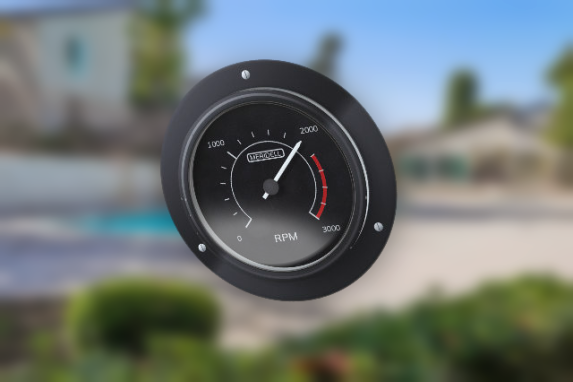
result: **2000** rpm
